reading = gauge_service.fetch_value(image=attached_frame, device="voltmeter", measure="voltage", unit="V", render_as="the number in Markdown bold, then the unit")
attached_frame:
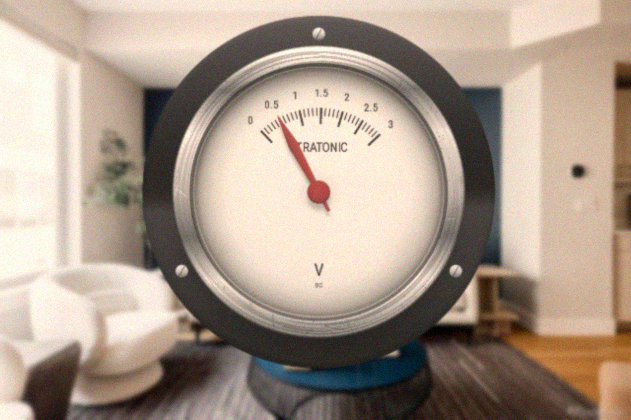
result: **0.5** V
